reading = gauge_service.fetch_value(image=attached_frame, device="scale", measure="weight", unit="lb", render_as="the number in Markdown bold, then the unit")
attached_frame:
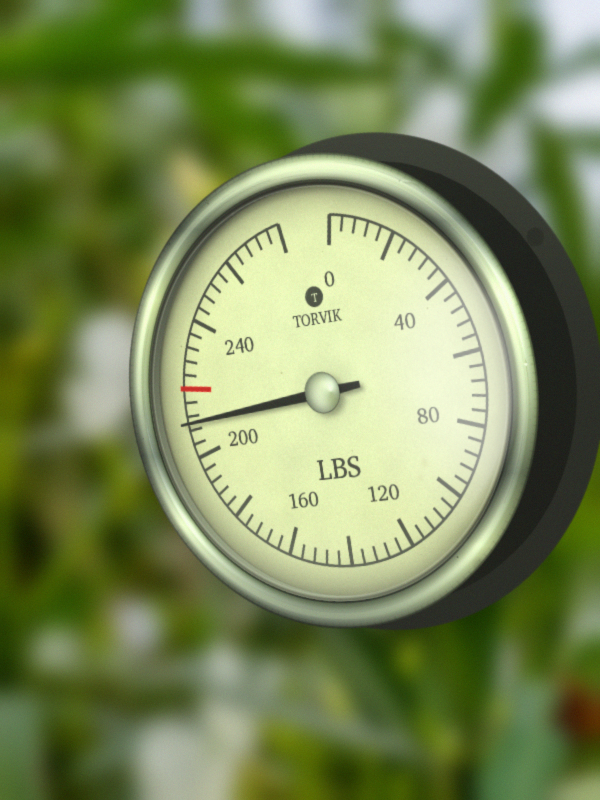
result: **210** lb
